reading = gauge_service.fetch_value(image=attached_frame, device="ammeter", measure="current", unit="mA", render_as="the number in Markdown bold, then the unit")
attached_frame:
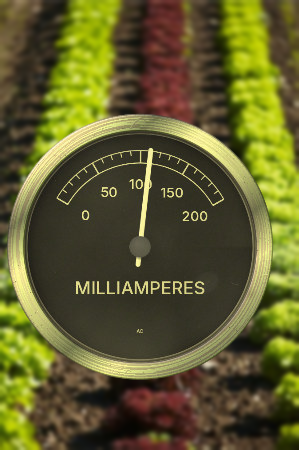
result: **110** mA
